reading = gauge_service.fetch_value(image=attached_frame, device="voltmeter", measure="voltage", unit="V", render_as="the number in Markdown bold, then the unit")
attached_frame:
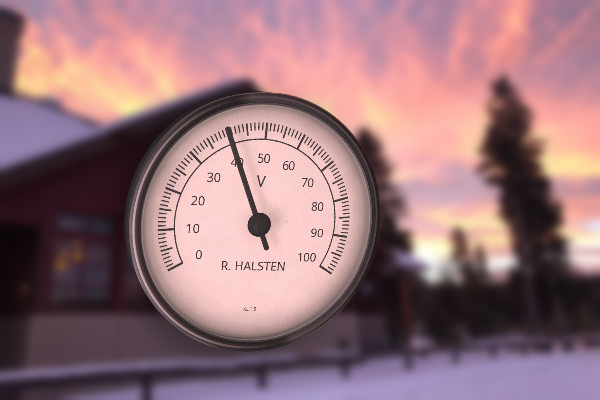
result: **40** V
